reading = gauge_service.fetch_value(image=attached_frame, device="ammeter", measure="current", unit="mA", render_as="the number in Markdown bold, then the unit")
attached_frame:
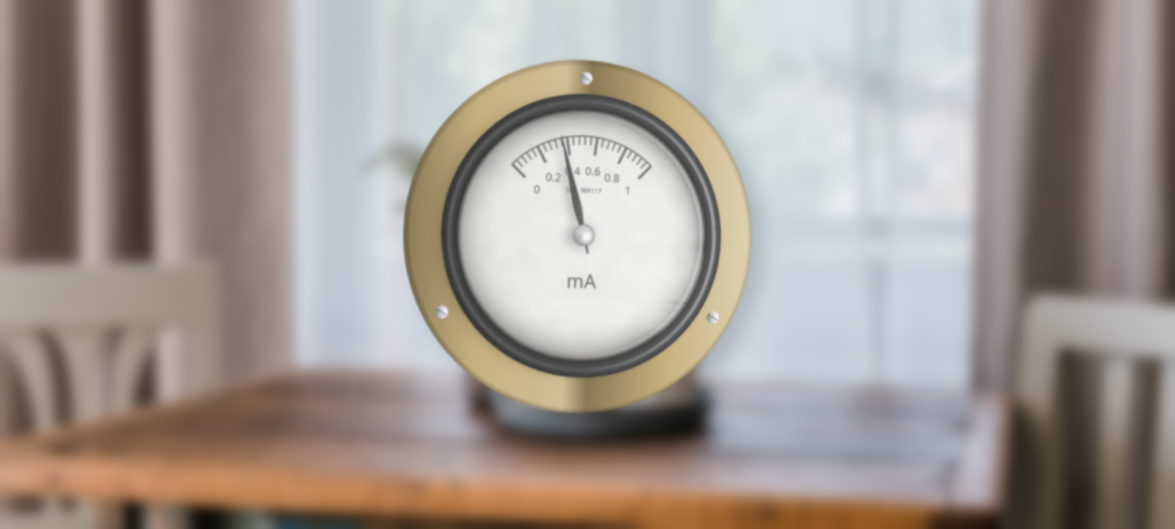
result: **0.36** mA
